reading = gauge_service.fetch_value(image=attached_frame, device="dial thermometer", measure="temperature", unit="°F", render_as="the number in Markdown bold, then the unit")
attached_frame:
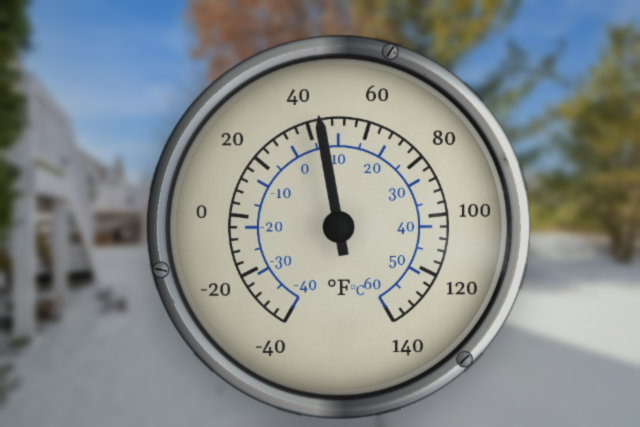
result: **44** °F
